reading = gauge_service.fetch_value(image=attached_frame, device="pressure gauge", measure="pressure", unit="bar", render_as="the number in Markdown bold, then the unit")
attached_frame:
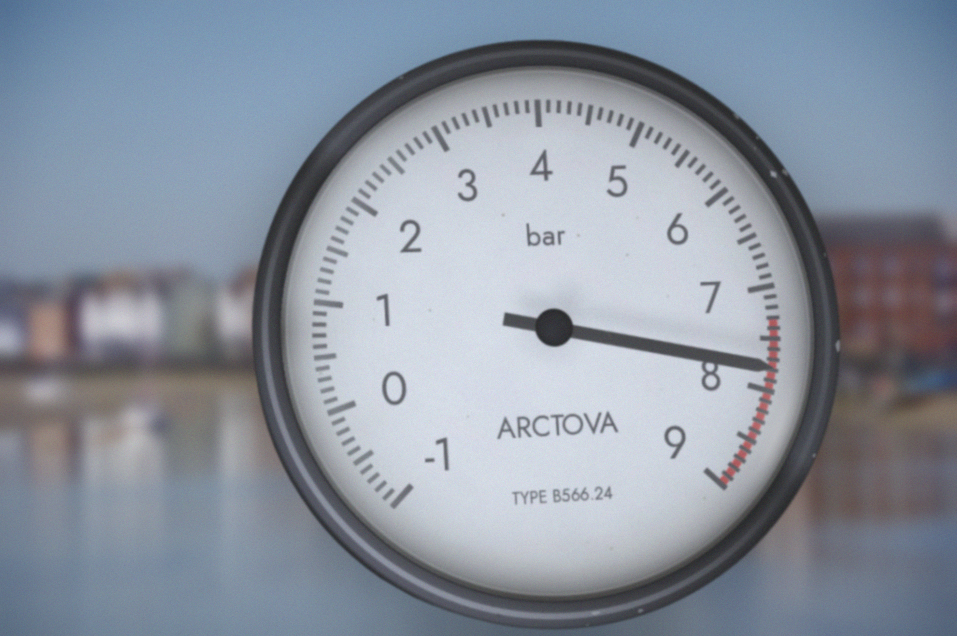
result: **7.8** bar
